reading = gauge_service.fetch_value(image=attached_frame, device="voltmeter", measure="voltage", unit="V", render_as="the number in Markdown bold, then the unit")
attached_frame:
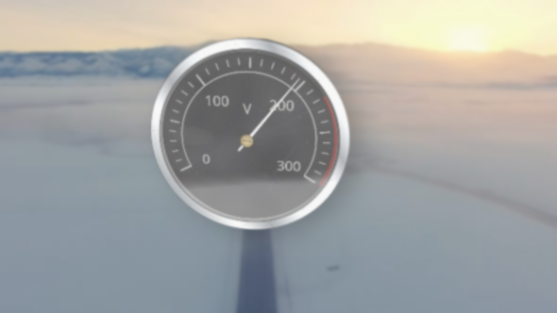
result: **195** V
